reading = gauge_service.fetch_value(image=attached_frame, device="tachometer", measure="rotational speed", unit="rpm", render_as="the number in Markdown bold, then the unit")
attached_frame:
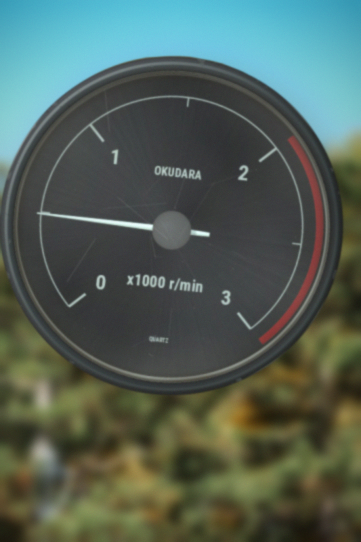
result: **500** rpm
